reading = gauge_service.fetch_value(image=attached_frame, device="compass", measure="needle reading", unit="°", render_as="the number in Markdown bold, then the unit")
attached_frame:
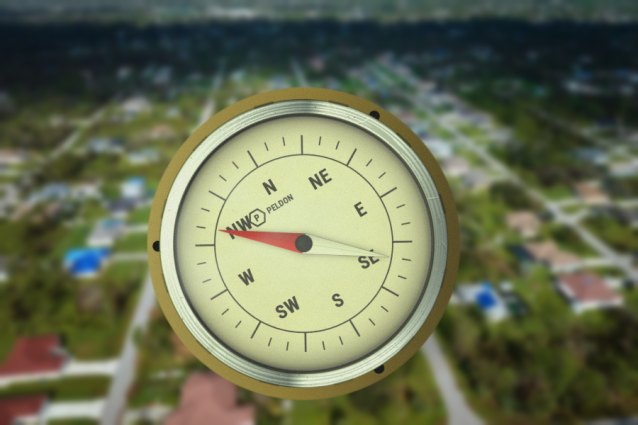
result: **310** °
